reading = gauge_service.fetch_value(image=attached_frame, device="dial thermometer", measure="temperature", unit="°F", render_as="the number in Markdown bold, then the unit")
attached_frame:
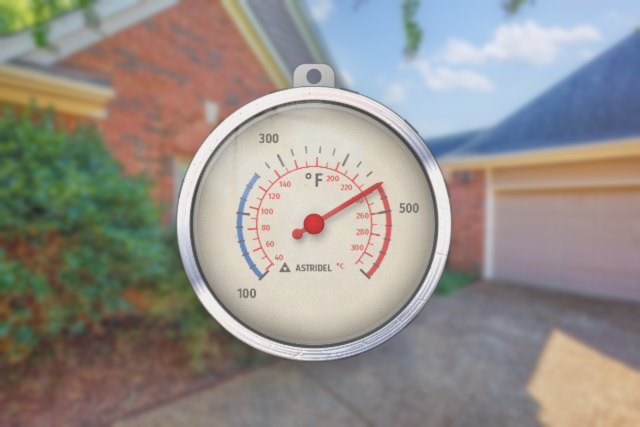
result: **460** °F
